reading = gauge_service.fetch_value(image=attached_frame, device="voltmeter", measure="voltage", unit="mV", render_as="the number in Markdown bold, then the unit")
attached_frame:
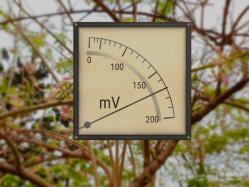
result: **170** mV
